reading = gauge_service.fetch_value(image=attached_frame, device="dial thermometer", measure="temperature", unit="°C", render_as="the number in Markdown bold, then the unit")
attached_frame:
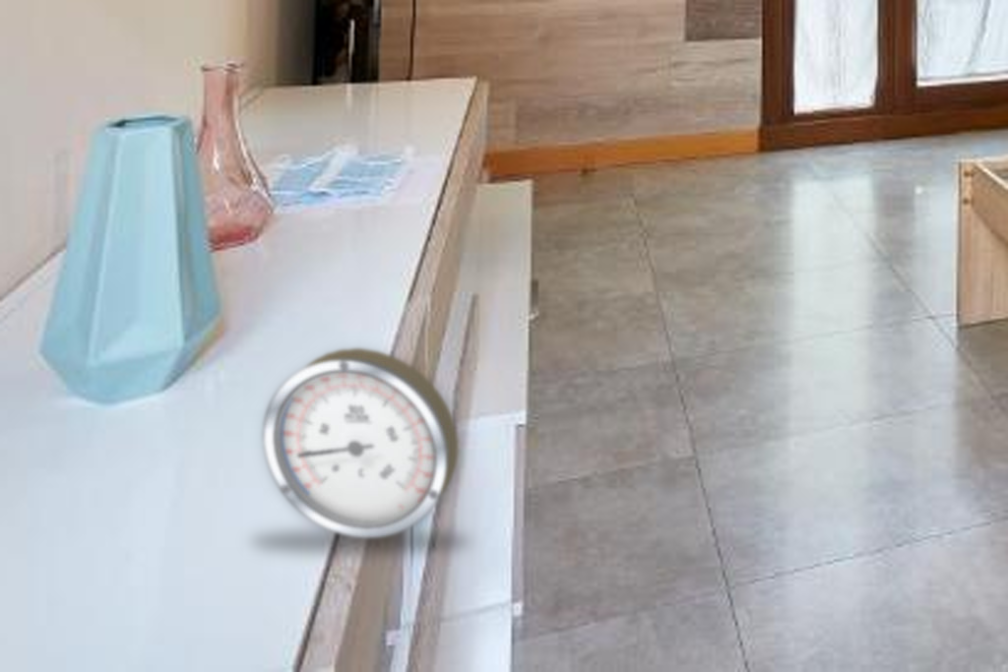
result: **25** °C
